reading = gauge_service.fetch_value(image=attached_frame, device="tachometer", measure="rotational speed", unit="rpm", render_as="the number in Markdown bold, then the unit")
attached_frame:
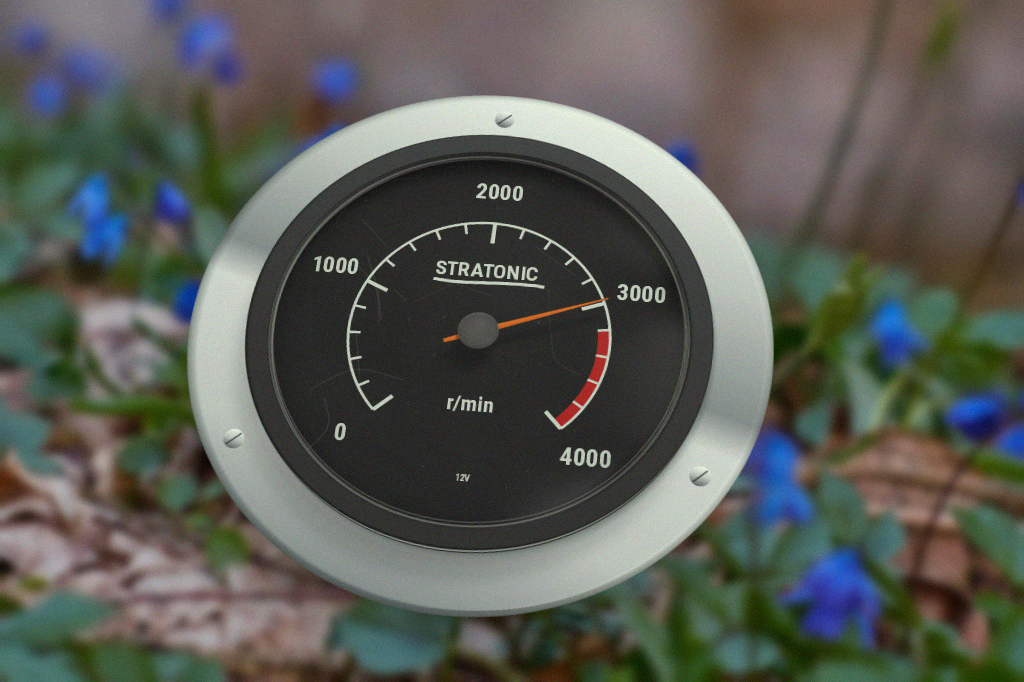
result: **3000** rpm
